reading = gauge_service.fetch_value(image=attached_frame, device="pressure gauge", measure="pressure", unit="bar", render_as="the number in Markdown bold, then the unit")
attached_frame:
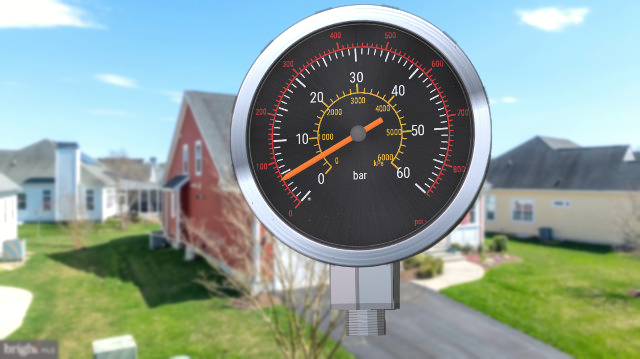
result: **4** bar
